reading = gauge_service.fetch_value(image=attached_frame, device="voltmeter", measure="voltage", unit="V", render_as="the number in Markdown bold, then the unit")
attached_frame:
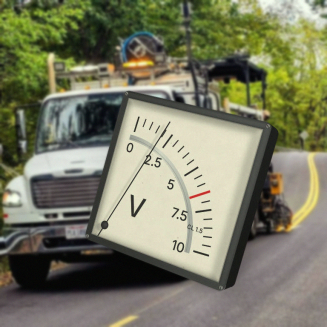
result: **2** V
